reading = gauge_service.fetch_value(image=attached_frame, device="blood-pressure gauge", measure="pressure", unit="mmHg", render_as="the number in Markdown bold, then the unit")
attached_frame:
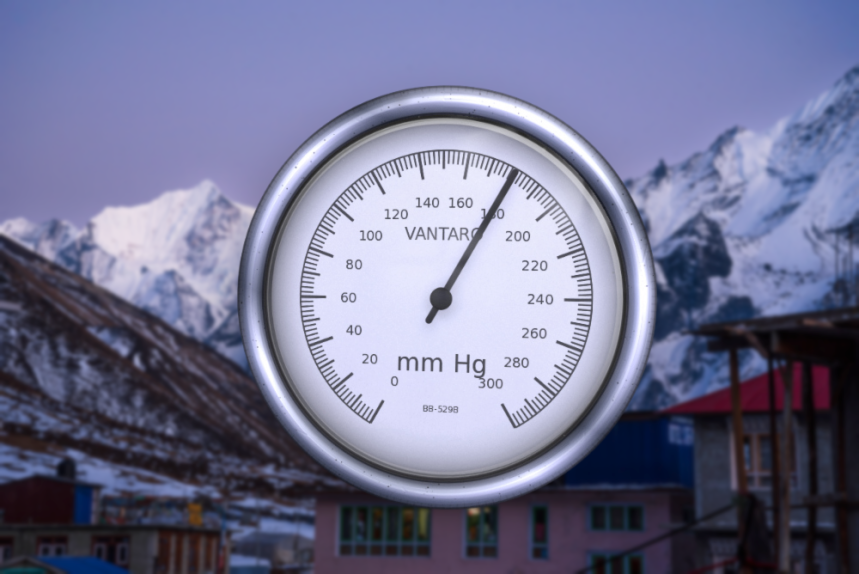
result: **180** mmHg
